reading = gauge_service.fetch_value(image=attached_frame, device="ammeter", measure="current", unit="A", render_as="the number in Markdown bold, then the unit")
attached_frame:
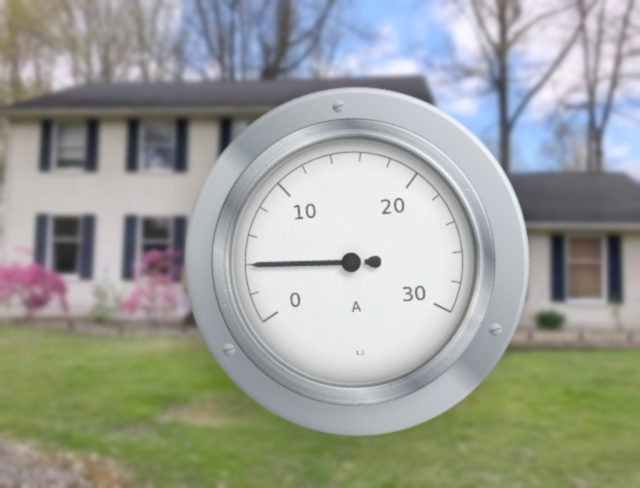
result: **4** A
